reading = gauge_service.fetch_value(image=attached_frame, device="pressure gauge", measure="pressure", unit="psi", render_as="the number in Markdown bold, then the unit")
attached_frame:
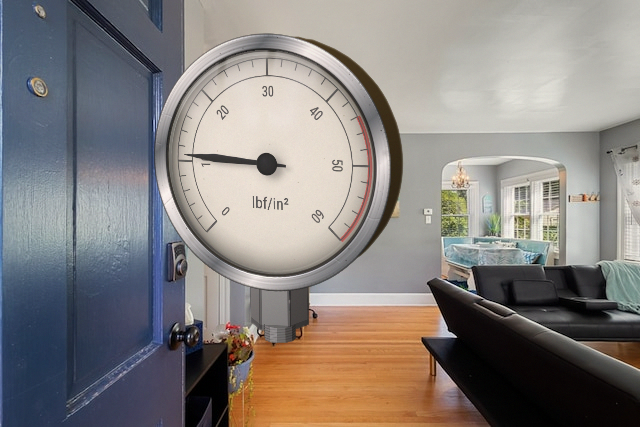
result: **11** psi
